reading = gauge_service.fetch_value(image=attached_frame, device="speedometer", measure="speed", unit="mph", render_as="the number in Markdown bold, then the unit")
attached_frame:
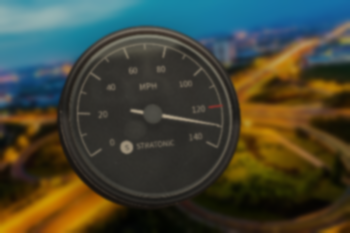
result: **130** mph
